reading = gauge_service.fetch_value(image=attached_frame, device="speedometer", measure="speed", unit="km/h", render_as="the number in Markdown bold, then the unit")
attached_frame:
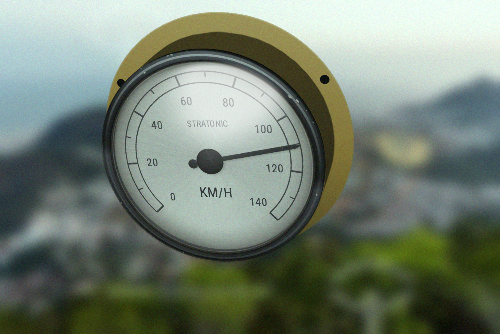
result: **110** km/h
